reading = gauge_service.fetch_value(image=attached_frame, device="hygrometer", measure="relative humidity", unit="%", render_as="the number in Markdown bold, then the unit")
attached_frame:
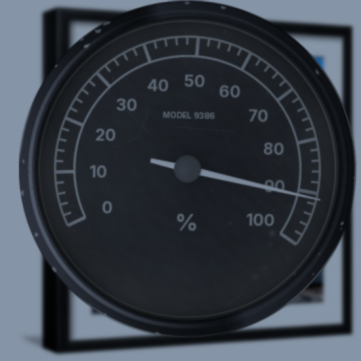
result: **91** %
